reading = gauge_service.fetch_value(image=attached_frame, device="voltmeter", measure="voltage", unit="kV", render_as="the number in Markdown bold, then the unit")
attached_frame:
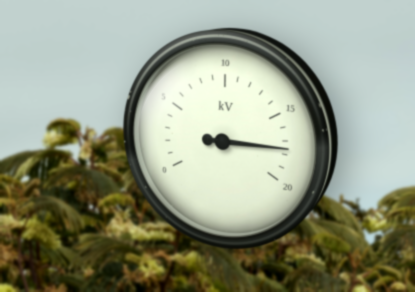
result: **17.5** kV
